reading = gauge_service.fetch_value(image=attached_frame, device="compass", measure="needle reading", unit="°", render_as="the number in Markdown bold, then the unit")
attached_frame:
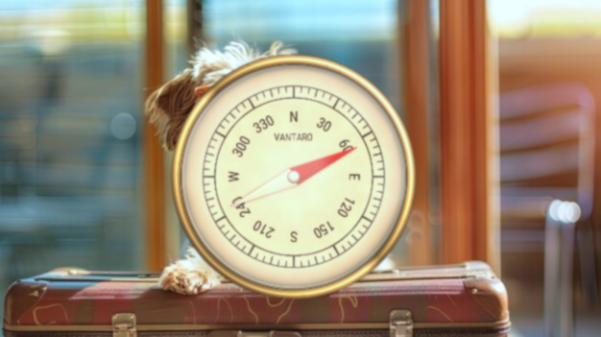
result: **65** °
